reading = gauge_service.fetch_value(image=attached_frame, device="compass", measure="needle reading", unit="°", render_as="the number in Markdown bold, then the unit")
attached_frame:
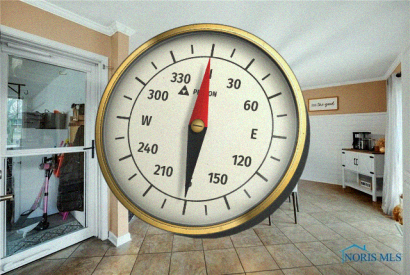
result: **0** °
